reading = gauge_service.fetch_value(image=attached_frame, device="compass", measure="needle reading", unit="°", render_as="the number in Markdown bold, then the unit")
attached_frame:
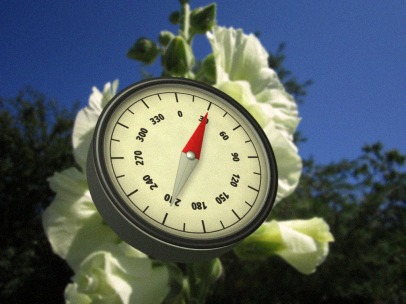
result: **30** °
